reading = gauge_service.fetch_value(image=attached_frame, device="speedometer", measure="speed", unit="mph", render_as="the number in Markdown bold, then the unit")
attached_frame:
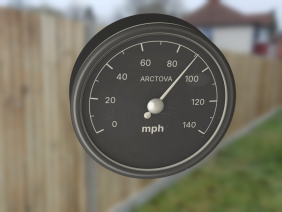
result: **90** mph
